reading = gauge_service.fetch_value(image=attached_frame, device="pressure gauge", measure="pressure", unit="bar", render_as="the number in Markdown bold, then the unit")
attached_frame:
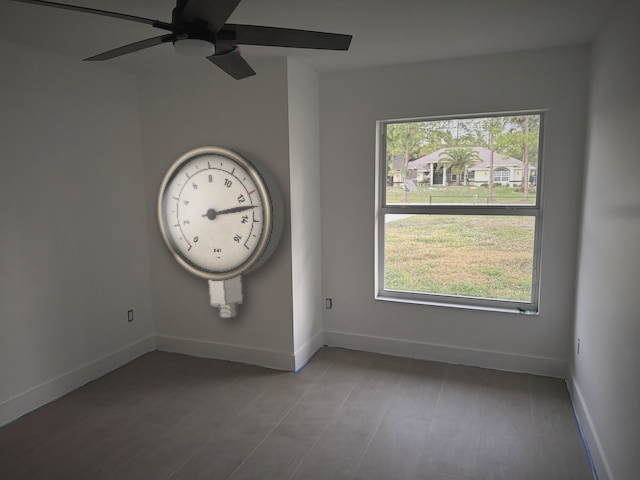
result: **13** bar
